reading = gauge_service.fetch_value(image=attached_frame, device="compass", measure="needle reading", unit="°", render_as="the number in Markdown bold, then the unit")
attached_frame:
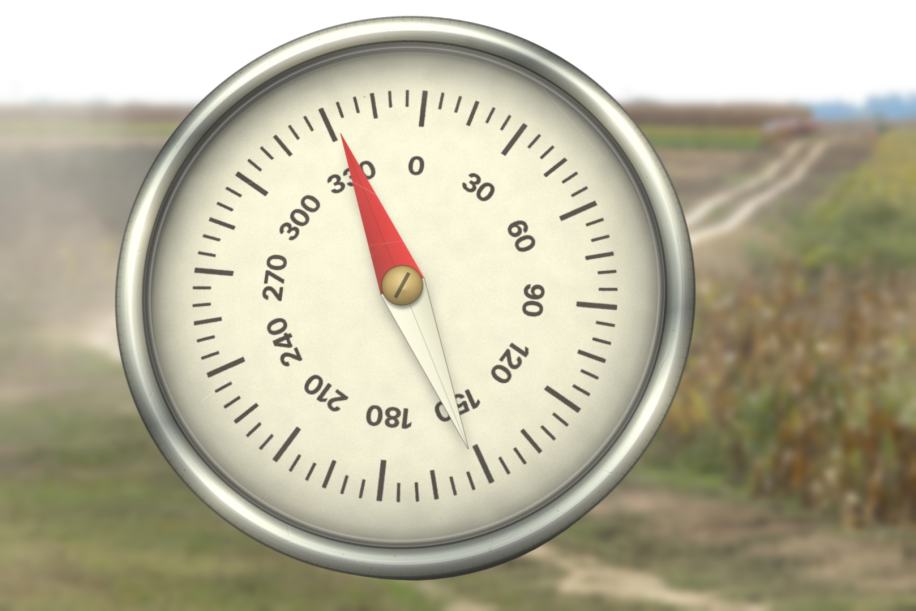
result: **332.5** °
